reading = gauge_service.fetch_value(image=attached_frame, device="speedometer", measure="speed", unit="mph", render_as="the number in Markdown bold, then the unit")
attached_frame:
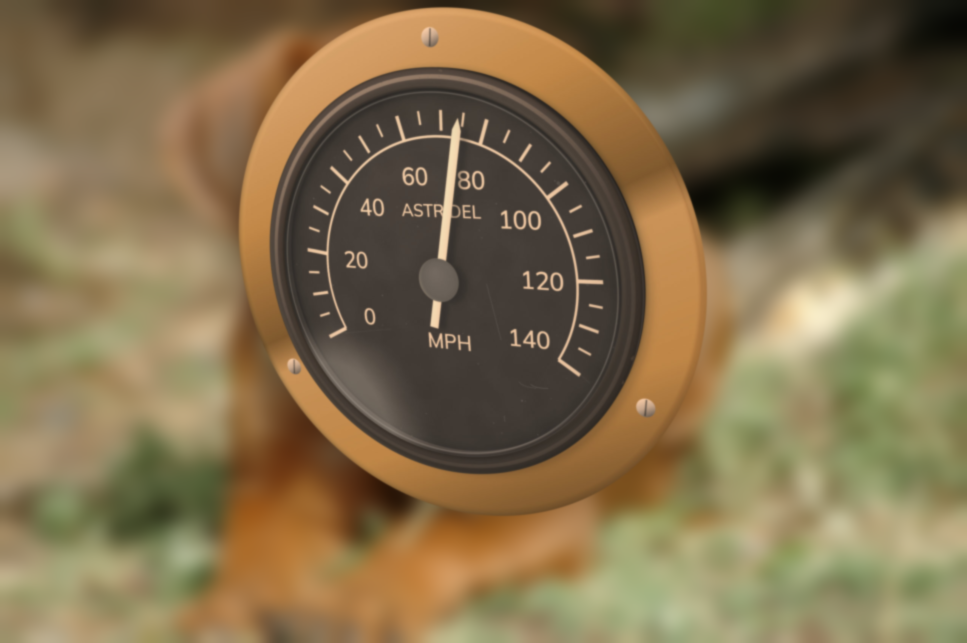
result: **75** mph
